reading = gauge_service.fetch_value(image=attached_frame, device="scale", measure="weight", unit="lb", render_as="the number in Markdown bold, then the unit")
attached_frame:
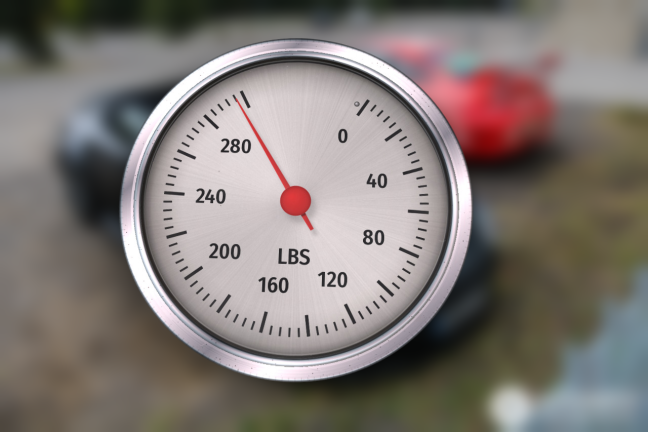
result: **296** lb
